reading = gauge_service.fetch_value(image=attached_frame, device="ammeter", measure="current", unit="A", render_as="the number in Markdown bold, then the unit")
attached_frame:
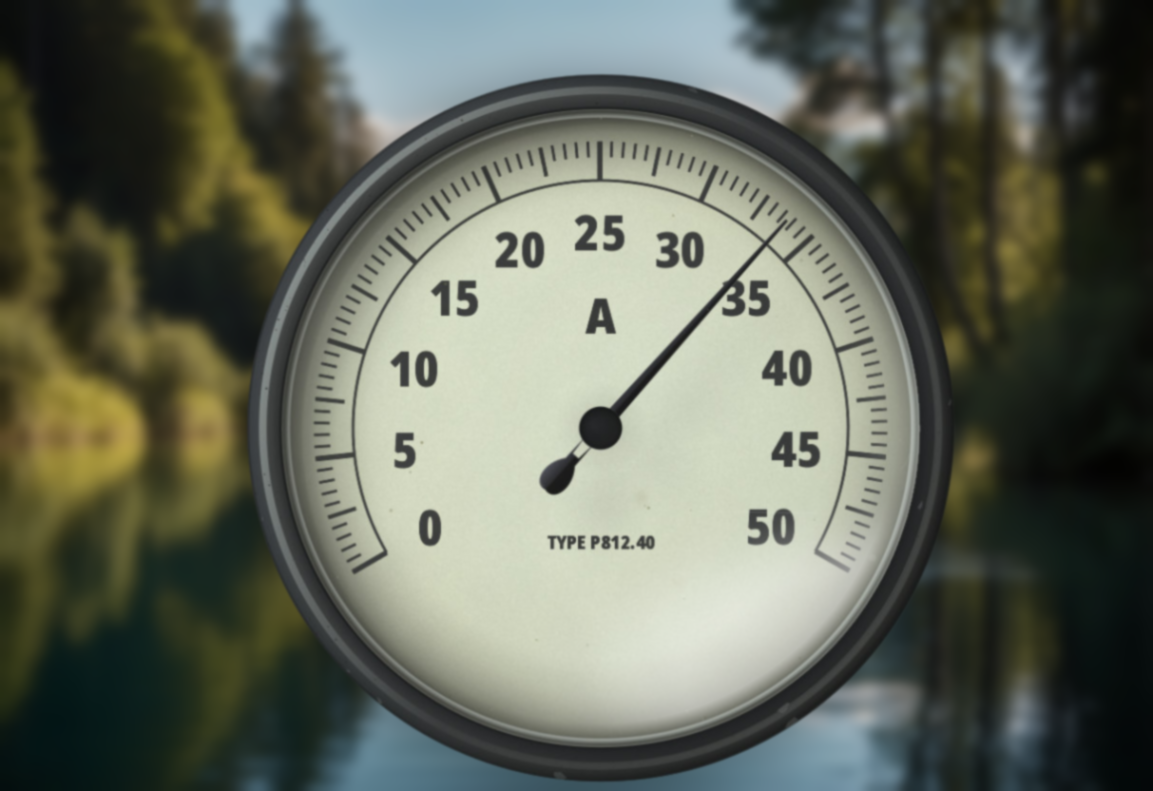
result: **33.75** A
